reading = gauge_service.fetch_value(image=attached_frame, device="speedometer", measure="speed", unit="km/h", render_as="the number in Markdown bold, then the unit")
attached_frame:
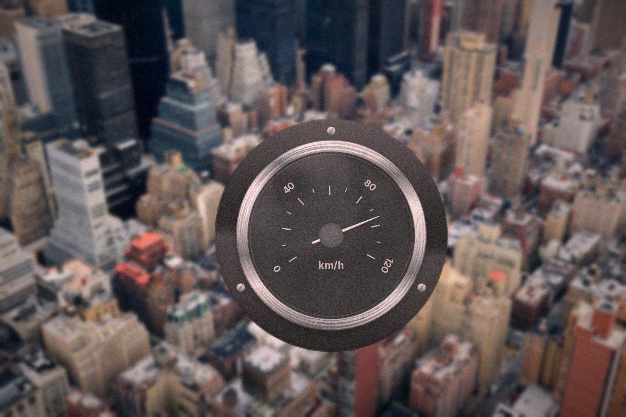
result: **95** km/h
